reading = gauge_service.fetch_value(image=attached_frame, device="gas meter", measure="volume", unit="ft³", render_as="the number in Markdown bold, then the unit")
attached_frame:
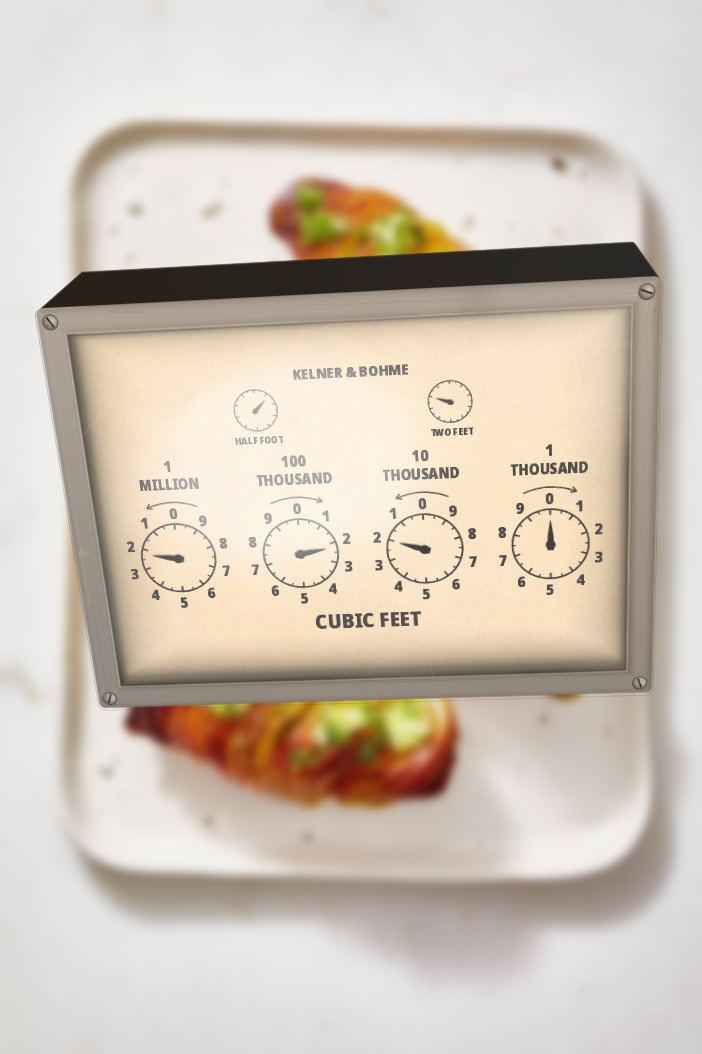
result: **222000** ft³
